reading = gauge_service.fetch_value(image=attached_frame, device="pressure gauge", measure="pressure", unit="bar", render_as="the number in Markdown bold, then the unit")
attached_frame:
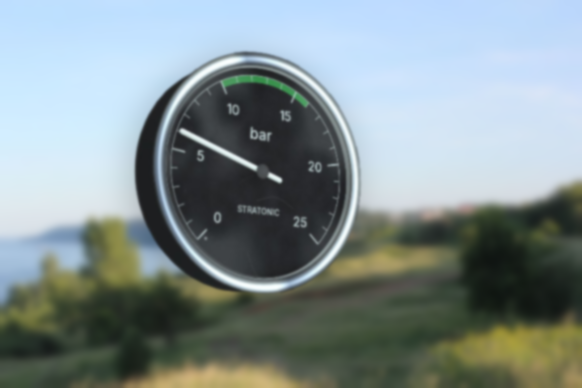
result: **6** bar
